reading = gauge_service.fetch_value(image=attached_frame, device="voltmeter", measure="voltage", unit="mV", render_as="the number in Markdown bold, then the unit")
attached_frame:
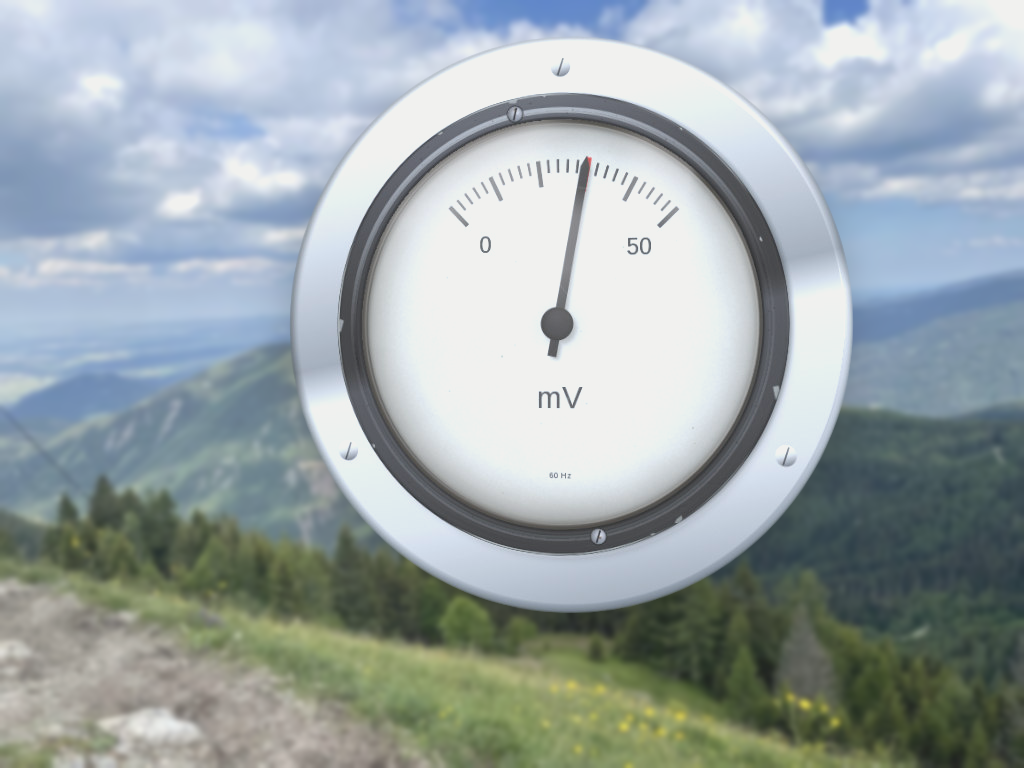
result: **30** mV
